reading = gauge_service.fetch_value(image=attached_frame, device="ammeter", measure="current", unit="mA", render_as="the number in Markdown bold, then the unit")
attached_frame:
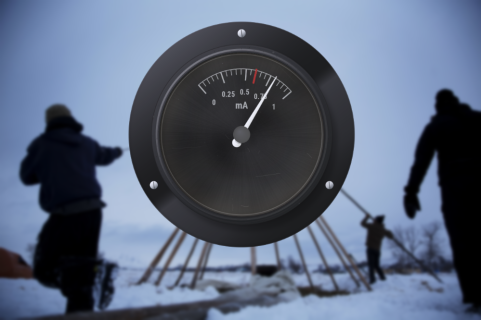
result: **0.8** mA
